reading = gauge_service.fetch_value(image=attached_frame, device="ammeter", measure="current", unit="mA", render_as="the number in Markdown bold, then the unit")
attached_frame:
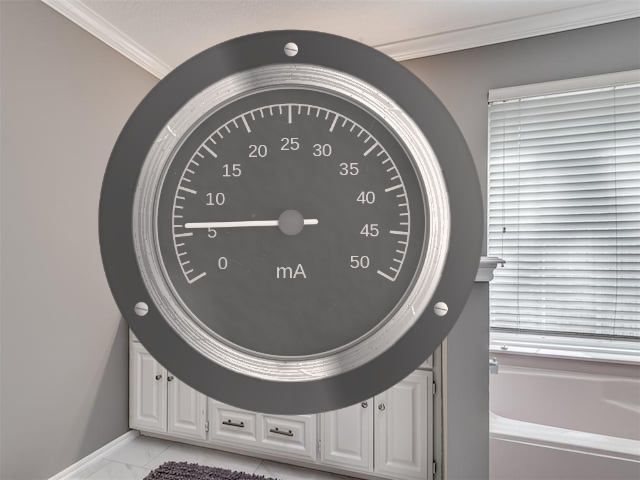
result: **6** mA
